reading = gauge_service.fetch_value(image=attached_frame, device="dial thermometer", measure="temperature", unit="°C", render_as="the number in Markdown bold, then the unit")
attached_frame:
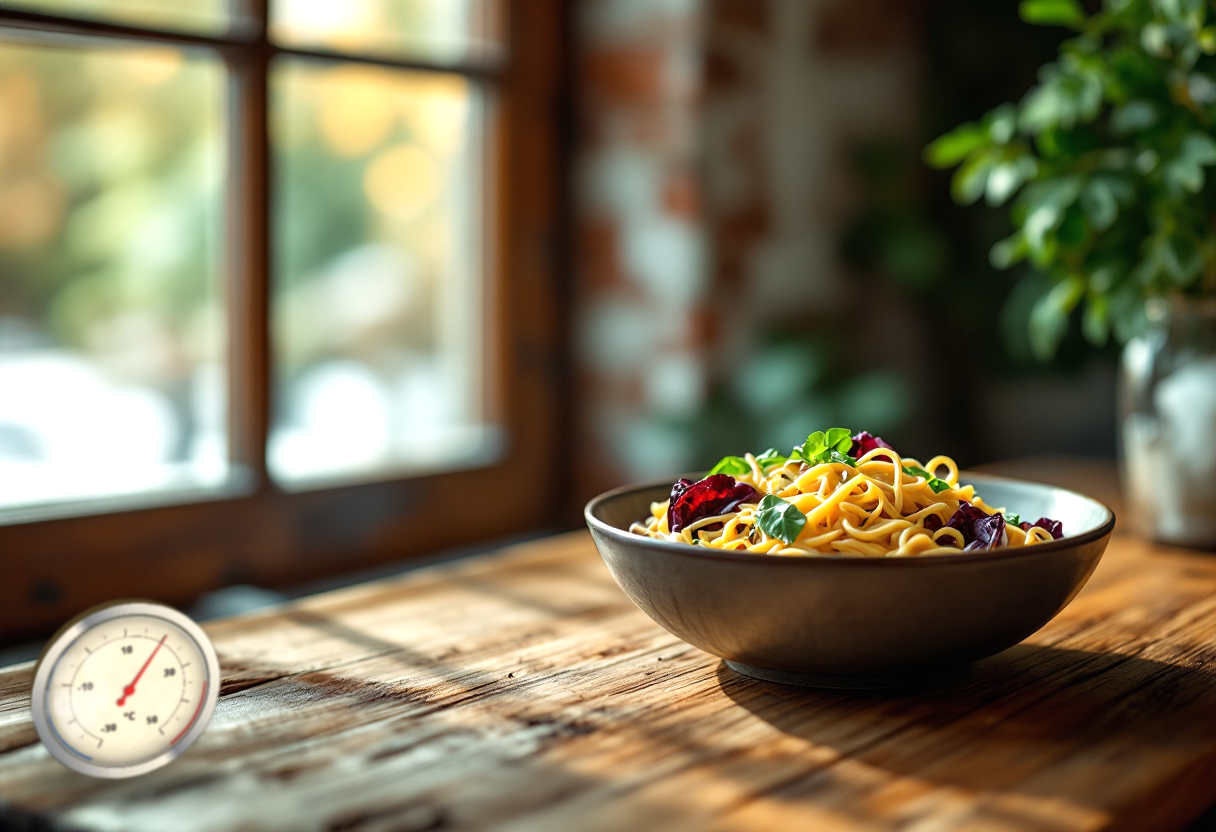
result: **20** °C
